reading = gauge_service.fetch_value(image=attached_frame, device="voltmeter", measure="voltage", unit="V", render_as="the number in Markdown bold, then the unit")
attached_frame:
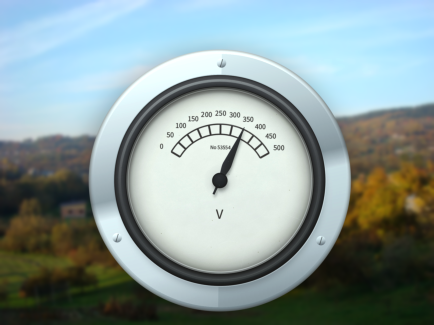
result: **350** V
